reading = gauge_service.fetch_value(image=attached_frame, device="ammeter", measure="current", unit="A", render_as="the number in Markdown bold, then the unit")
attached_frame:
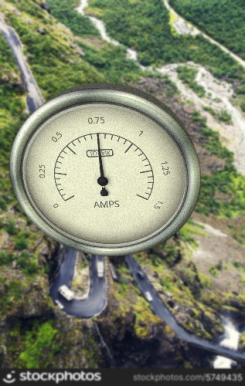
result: **0.75** A
